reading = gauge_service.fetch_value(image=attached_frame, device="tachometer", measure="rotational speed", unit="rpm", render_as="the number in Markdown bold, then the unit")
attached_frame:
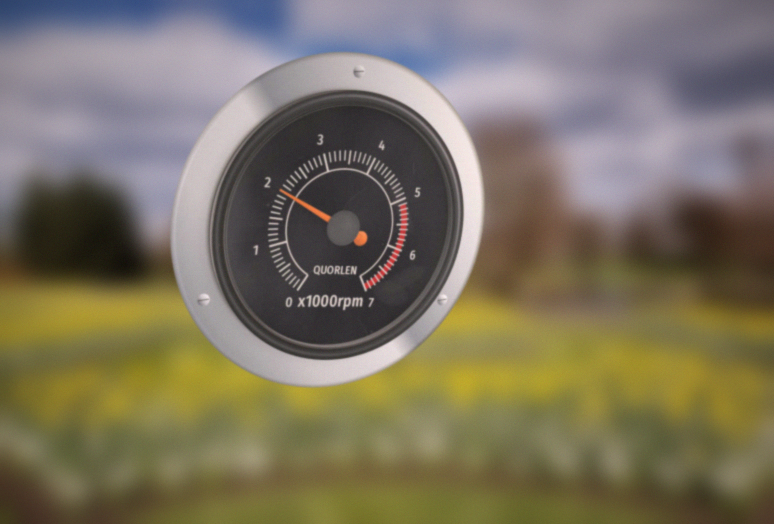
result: **2000** rpm
